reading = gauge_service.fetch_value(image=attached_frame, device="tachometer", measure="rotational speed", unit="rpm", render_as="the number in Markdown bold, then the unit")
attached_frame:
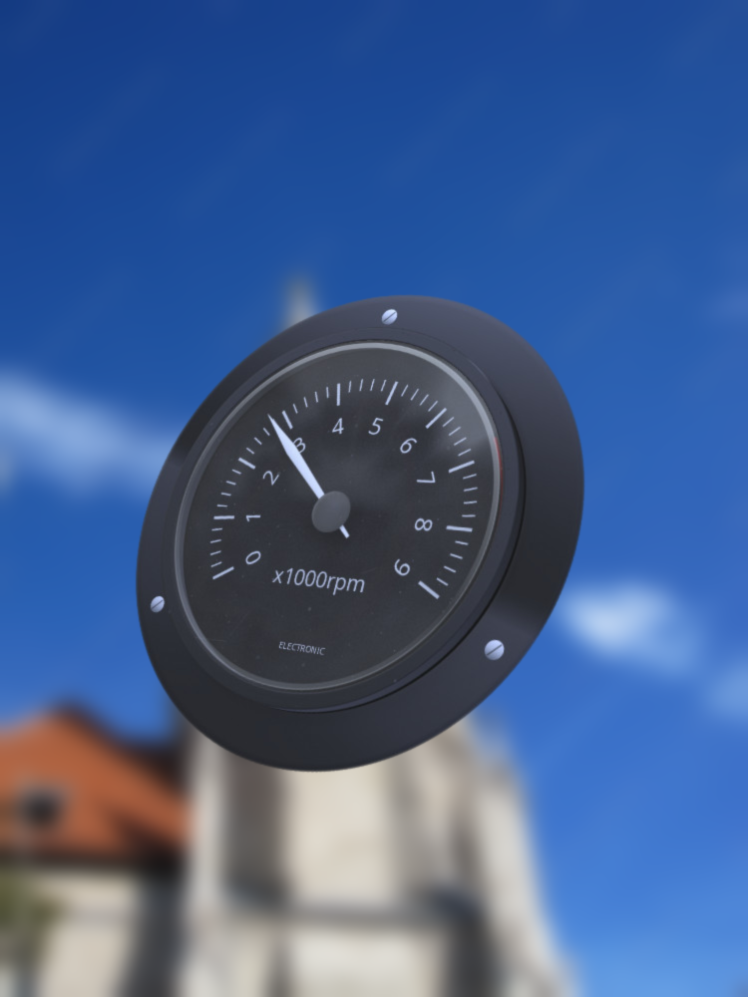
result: **2800** rpm
